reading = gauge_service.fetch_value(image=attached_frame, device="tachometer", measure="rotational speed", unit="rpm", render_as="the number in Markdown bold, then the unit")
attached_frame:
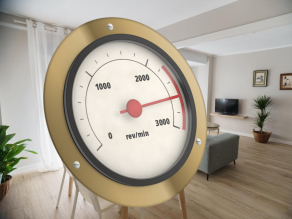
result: **2600** rpm
